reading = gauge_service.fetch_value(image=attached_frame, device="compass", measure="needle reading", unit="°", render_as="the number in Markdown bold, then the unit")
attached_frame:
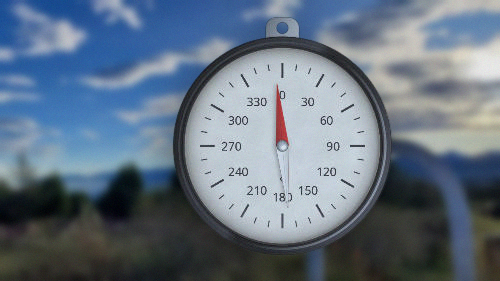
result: **355** °
